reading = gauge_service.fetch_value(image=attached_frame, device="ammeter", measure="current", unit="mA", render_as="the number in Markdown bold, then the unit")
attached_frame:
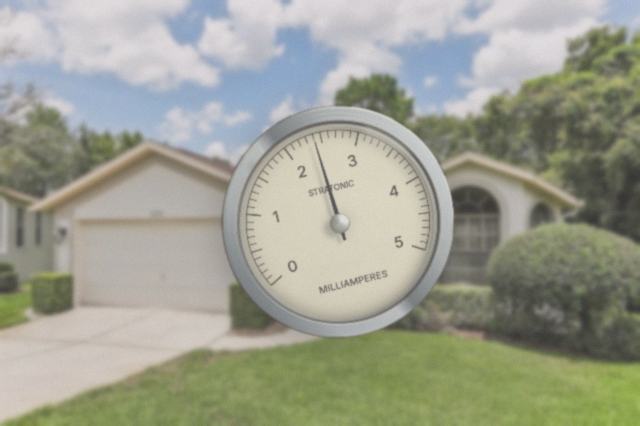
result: **2.4** mA
